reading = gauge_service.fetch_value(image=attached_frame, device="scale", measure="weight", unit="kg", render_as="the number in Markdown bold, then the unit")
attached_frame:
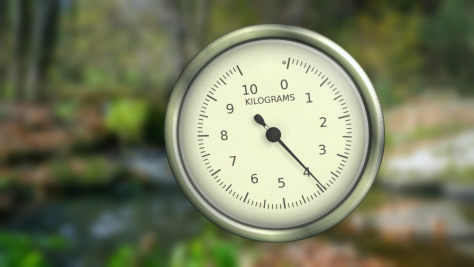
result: **3.9** kg
